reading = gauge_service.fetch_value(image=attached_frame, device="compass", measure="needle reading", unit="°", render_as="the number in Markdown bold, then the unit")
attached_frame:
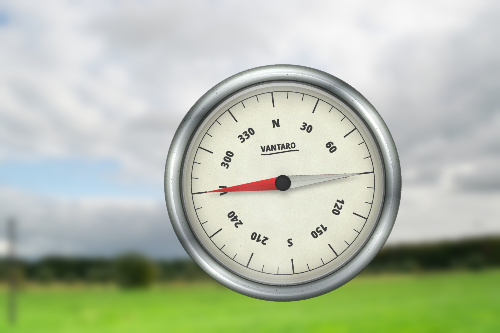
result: **270** °
